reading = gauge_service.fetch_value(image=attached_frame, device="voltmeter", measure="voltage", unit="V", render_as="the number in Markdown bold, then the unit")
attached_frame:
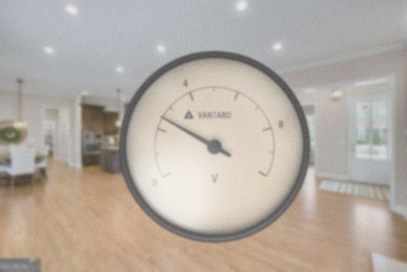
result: **2.5** V
